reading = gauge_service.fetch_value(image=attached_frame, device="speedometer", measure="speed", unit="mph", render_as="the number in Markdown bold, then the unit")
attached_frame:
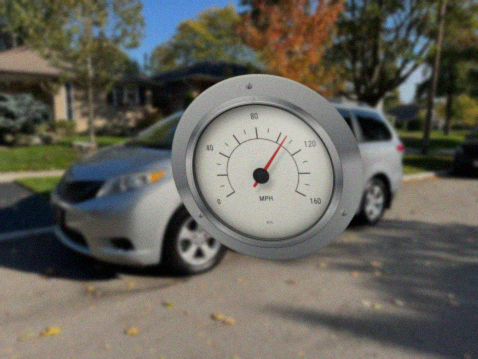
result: **105** mph
